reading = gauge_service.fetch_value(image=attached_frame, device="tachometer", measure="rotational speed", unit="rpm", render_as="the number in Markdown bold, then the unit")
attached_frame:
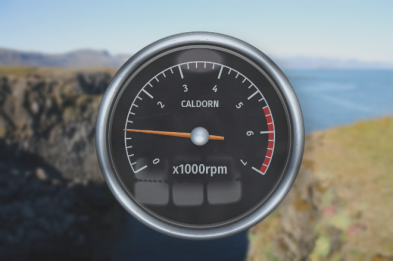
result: **1000** rpm
